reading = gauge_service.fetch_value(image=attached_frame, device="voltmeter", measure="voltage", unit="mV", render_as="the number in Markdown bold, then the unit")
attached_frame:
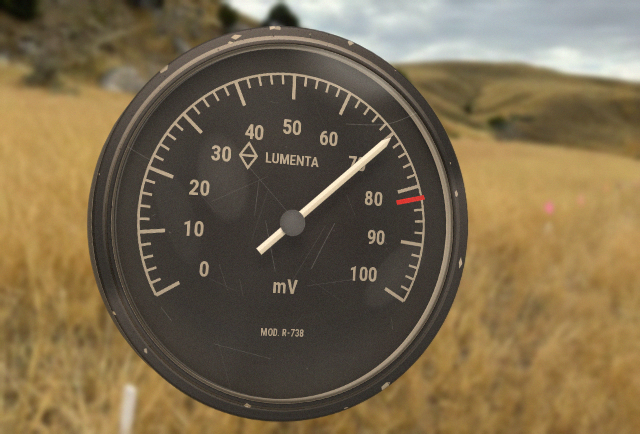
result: **70** mV
